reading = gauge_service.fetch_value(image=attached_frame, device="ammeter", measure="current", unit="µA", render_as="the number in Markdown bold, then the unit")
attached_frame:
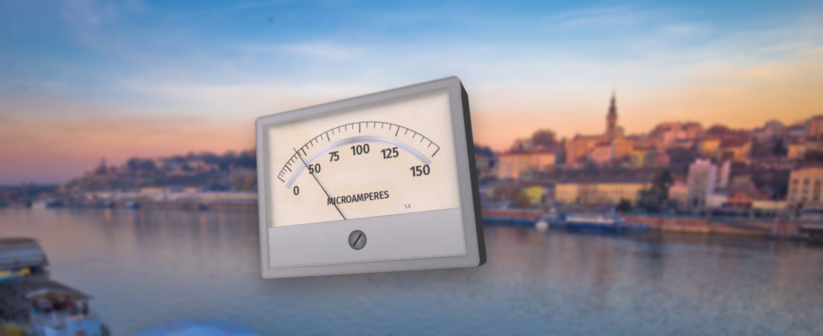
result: **45** µA
